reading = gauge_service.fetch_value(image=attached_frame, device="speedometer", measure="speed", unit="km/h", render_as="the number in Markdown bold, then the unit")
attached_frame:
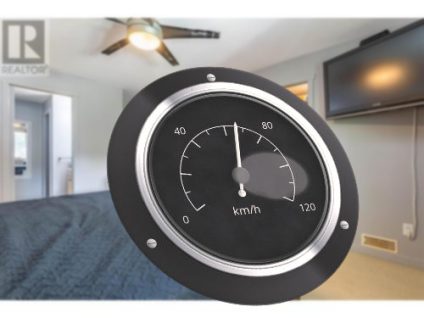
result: **65** km/h
